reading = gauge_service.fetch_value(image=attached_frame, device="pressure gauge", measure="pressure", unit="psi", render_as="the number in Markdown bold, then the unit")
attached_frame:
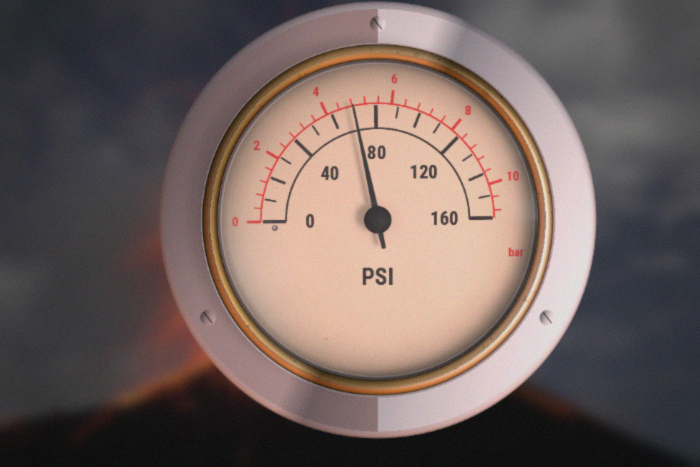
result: **70** psi
